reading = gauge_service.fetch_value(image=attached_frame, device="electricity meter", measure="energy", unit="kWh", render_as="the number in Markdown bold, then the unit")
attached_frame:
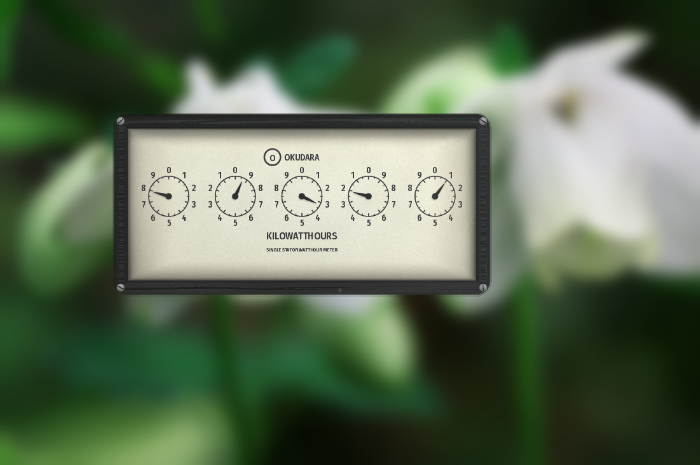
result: **79321** kWh
